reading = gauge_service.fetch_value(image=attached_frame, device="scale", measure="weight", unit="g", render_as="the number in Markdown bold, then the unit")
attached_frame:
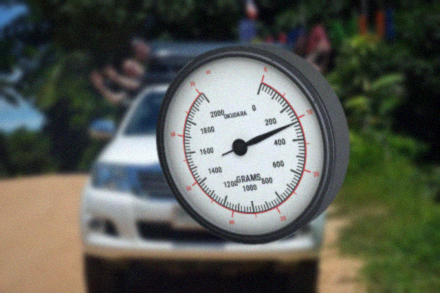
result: **300** g
